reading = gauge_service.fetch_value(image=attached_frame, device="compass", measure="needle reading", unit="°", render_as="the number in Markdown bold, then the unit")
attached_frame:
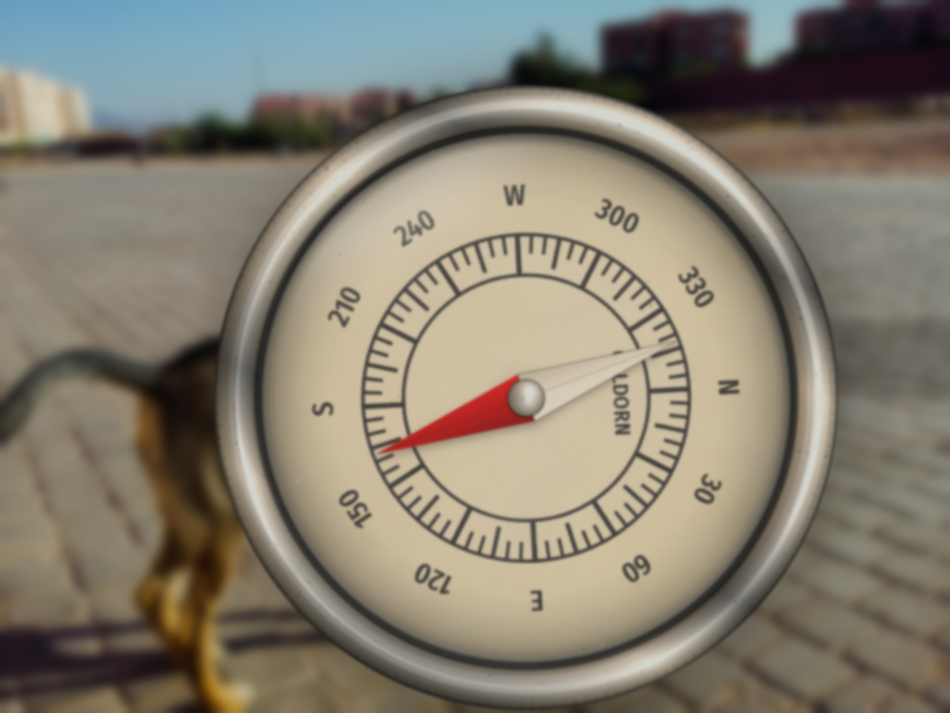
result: **162.5** °
